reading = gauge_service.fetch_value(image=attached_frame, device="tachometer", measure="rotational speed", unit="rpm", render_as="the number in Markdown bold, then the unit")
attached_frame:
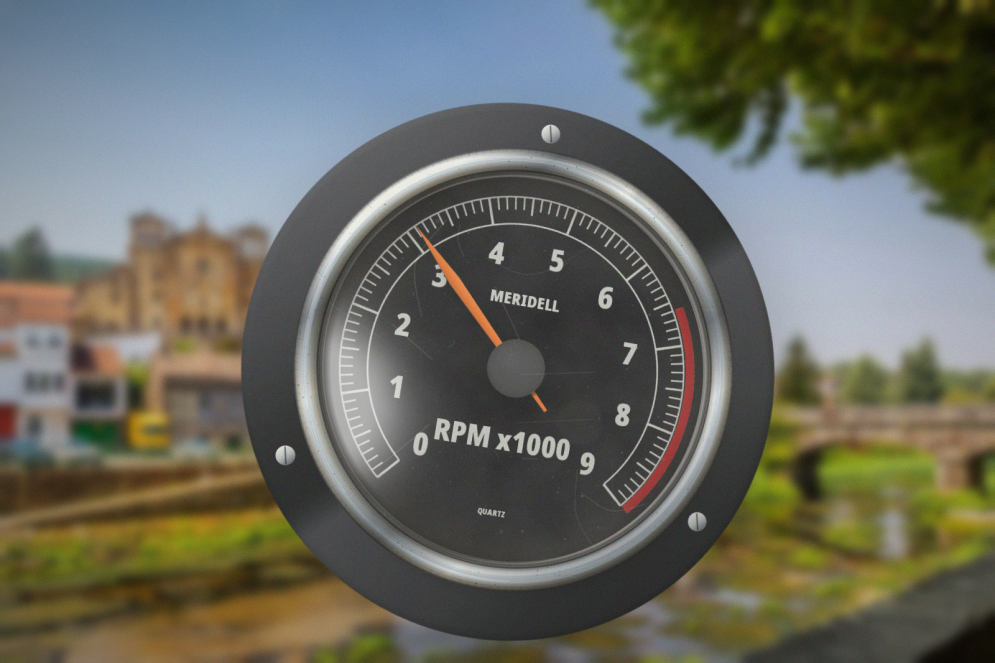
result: **3100** rpm
